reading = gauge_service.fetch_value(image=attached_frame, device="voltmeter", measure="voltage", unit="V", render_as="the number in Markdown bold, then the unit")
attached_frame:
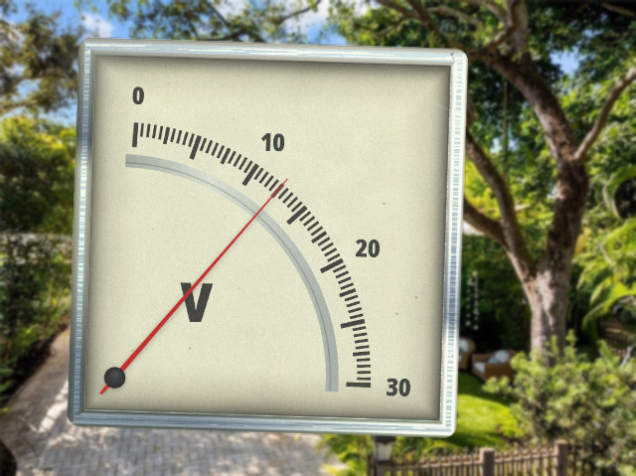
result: **12.5** V
